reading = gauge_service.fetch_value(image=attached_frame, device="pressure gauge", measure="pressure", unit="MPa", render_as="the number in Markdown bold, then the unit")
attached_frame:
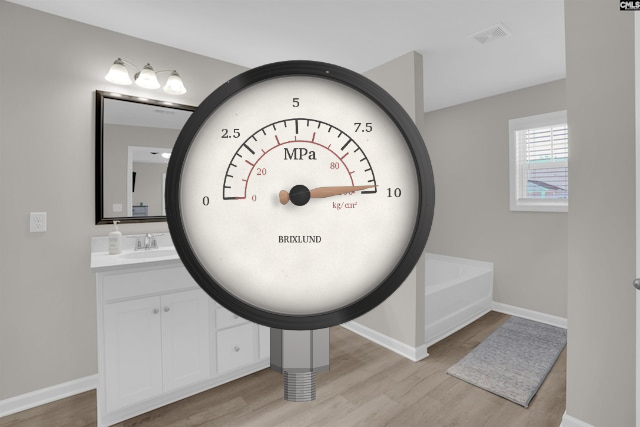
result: **9.75** MPa
